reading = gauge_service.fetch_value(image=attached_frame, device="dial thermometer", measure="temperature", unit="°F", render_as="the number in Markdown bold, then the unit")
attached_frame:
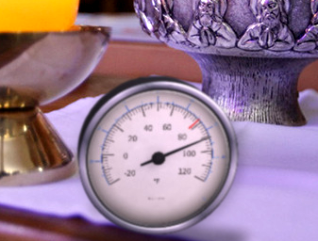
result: **90** °F
